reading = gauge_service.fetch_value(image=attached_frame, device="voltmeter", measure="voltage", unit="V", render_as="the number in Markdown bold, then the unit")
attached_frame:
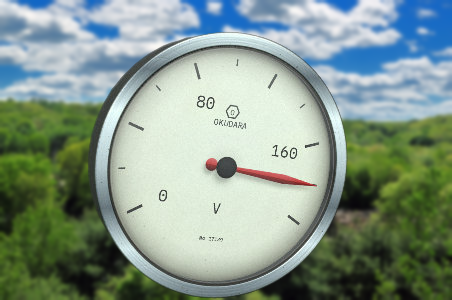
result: **180** V
